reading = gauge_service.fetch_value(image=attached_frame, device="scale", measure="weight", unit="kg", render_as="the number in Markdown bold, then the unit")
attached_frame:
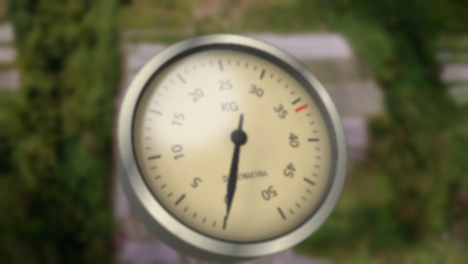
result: **0** kg
